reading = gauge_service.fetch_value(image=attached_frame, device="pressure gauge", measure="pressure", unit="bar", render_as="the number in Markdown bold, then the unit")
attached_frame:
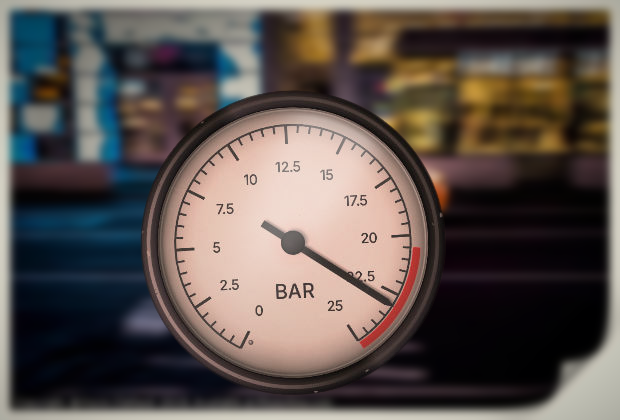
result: **23** bar
